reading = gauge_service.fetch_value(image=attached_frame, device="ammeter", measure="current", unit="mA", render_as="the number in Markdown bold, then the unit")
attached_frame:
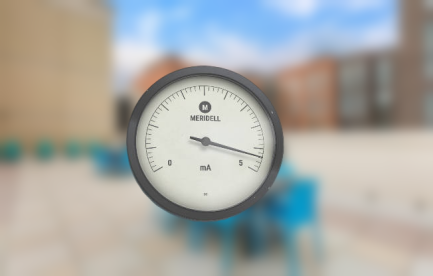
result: **4.7** mA
